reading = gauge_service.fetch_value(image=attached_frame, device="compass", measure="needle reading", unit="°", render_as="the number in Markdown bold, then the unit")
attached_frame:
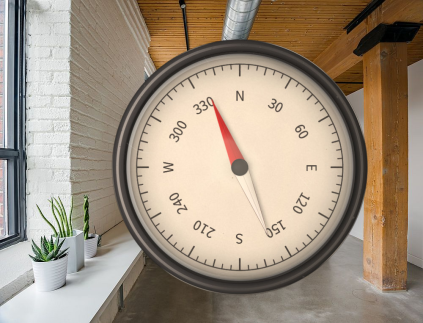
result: **337.5** °
